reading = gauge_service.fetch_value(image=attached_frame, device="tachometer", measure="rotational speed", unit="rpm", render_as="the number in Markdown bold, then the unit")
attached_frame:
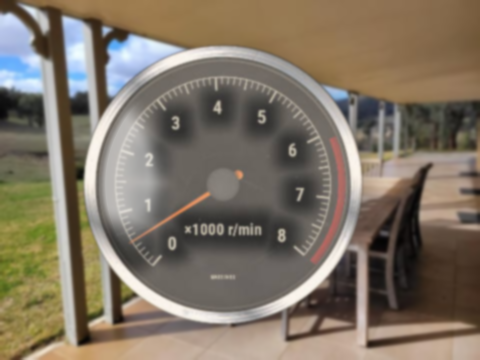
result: **500** rpm
